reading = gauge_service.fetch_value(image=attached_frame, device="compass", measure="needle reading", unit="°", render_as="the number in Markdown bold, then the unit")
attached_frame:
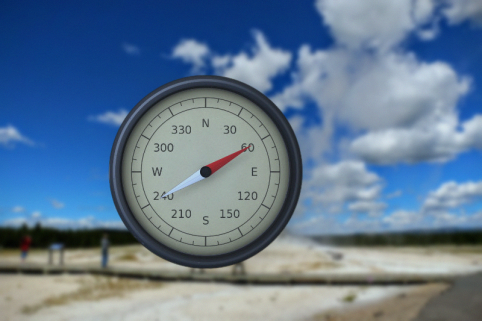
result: **60** °
